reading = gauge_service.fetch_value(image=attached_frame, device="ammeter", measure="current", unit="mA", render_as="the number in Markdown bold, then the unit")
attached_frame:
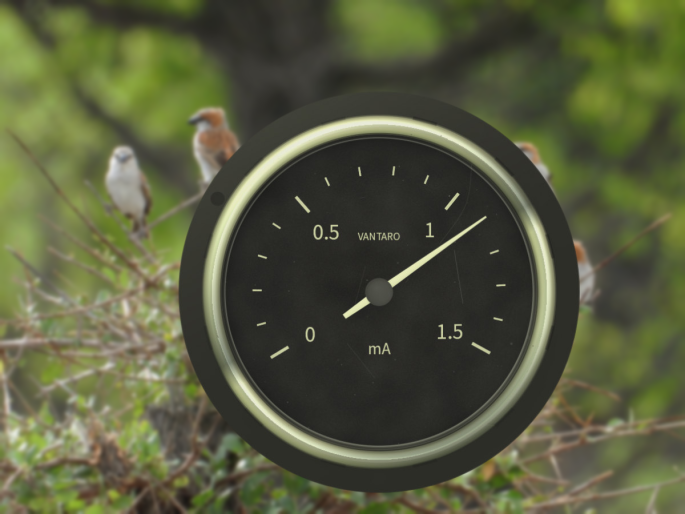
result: **1.1** mA
